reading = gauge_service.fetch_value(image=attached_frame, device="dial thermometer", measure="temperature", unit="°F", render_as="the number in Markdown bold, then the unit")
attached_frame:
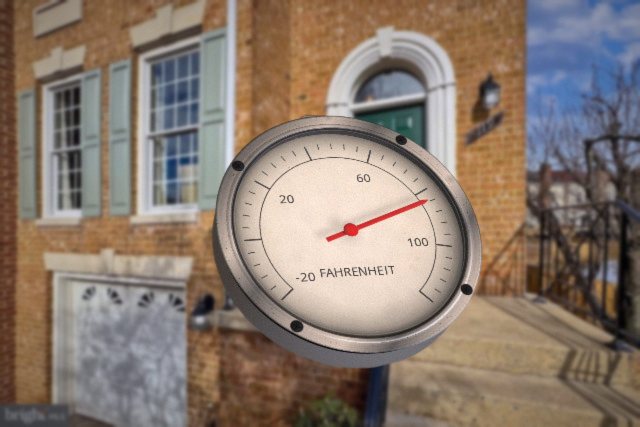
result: **84** °F
